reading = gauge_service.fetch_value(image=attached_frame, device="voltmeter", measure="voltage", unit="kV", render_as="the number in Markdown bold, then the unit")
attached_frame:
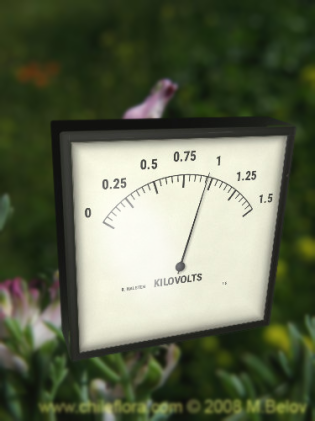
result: **0.95** kV
